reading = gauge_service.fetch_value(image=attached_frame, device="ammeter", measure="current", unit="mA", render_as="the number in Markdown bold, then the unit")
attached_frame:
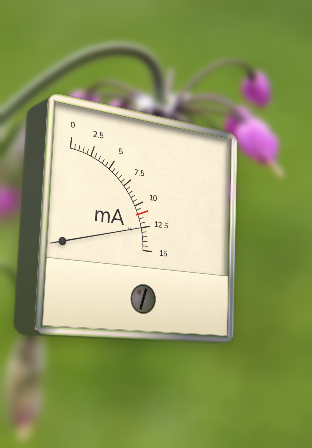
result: **12.5** mA
